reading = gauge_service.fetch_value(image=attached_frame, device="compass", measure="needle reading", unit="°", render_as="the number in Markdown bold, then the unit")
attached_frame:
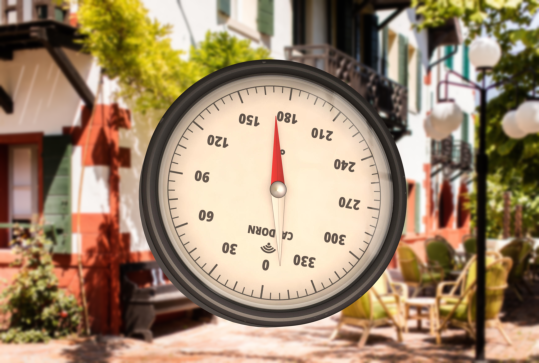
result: **170** °
